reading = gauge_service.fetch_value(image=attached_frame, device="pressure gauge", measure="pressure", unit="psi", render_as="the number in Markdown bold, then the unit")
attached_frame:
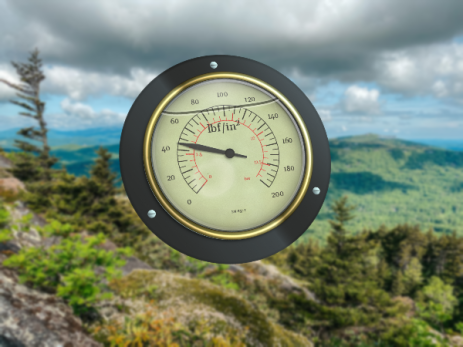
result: **45** psi
